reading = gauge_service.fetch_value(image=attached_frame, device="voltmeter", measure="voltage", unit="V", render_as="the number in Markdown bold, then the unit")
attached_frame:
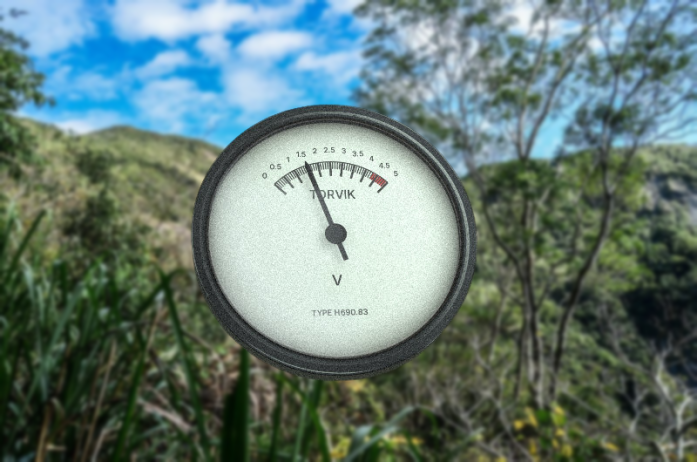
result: **1.5** V
